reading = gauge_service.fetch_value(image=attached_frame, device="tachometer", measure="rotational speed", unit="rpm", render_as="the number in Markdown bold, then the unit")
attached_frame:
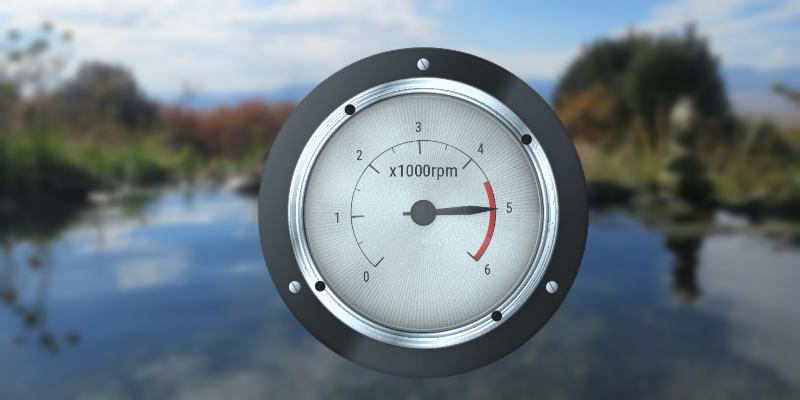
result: **5000** rpm
